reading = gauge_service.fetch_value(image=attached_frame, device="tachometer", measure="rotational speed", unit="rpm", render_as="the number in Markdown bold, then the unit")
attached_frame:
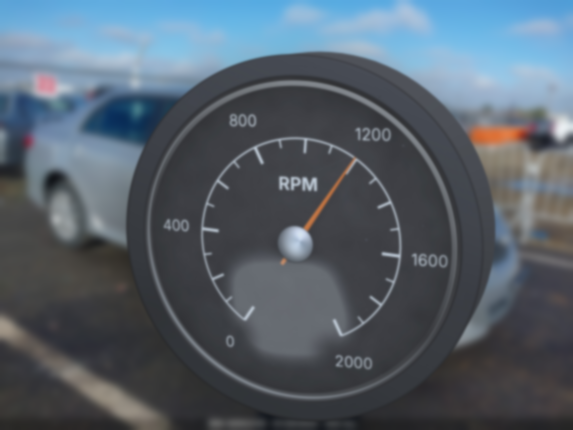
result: **1200** rpm
